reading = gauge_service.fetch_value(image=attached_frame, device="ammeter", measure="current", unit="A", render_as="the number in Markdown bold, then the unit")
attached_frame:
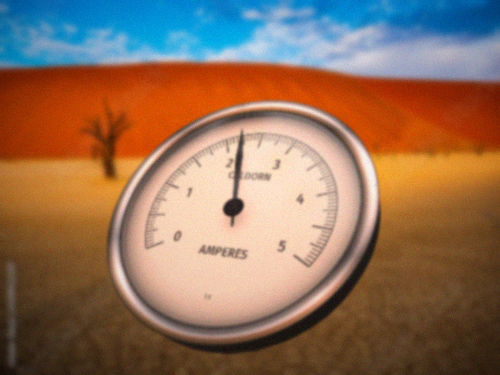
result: **2.25** A
